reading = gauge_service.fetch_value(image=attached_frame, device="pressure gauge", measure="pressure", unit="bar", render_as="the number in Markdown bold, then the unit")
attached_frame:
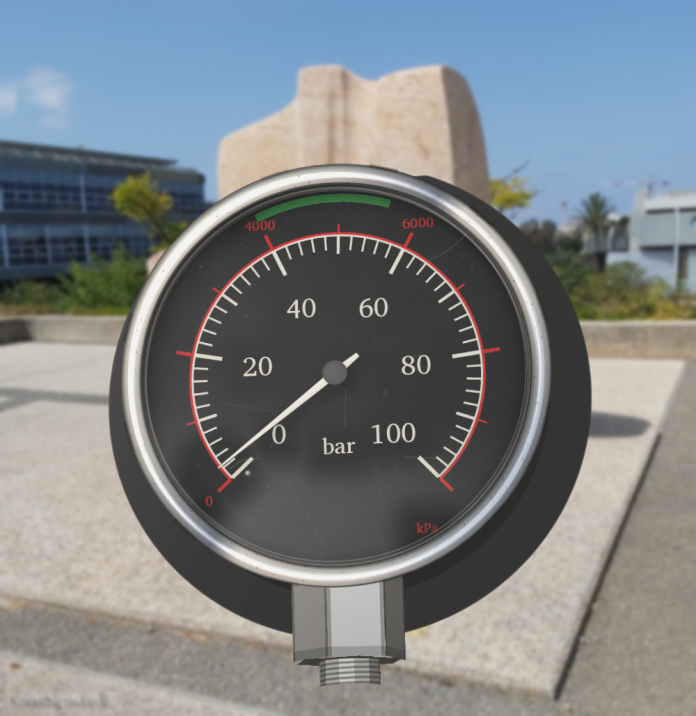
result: **2** bar
